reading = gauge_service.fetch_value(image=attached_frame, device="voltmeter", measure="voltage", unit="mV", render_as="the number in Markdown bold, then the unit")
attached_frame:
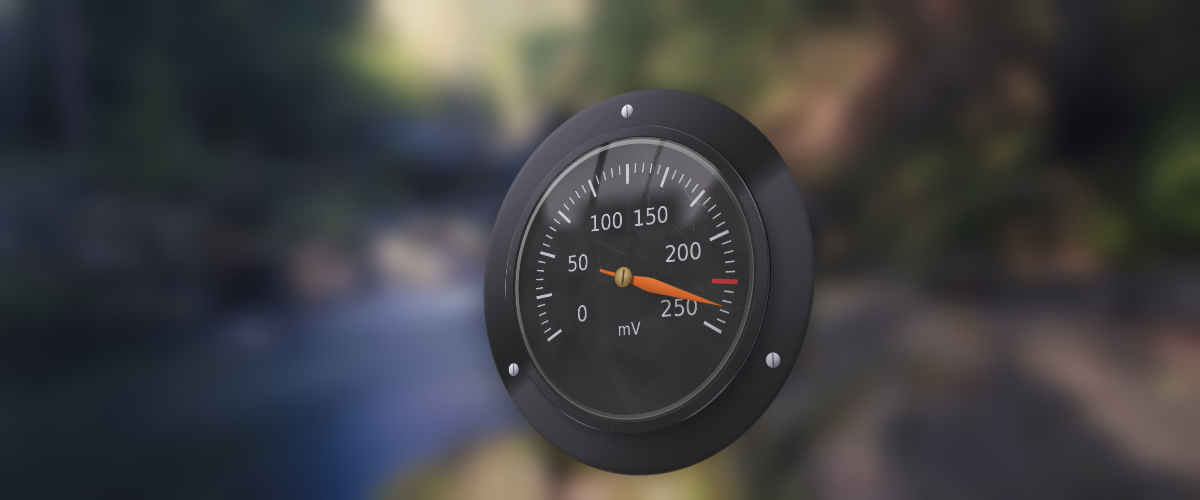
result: **237.5** mV
